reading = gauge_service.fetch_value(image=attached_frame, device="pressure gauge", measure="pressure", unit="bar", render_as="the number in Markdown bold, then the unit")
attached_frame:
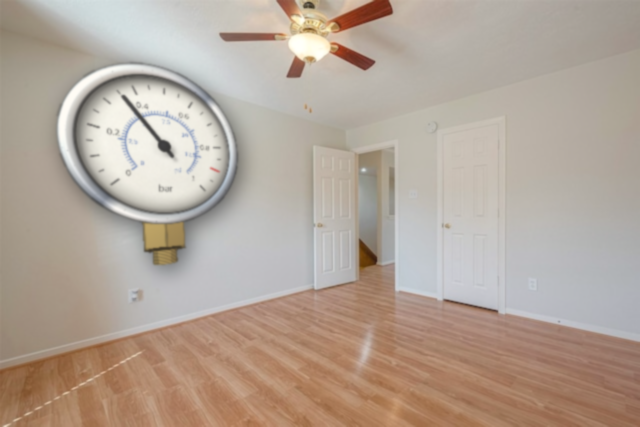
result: **0.35** bar
